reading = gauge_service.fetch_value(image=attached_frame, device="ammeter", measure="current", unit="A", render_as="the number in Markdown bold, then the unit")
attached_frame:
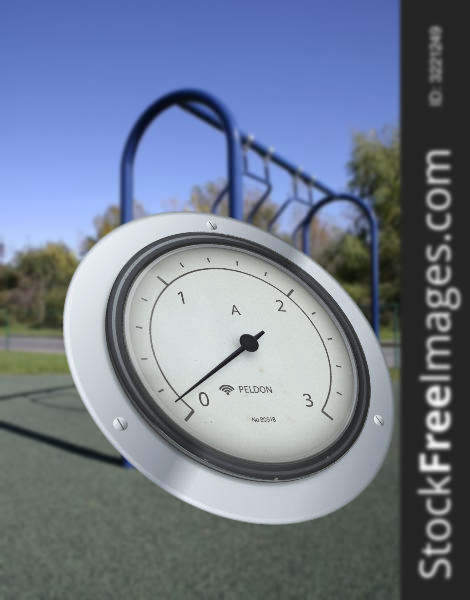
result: **0.1** A
